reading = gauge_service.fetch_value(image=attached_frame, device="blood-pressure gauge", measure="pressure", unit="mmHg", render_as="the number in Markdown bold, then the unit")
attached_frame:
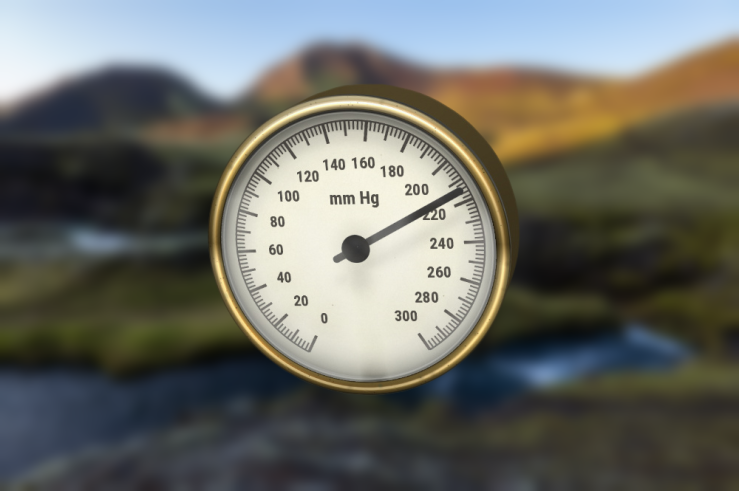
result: **214** mmHg
